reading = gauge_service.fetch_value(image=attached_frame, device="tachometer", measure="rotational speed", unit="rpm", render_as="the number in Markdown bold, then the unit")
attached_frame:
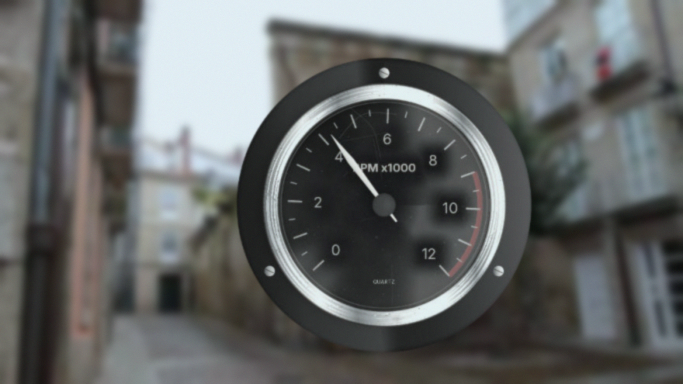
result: **4250** rpm
